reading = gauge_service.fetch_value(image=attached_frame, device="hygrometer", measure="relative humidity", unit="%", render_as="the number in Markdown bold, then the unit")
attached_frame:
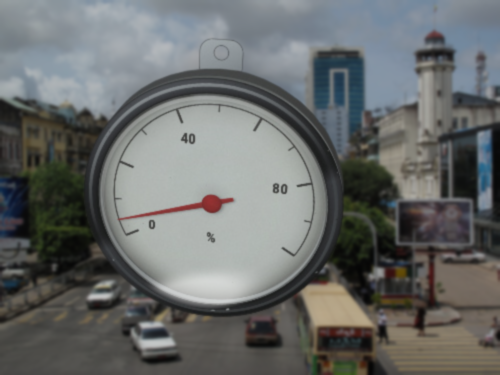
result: **5** %
